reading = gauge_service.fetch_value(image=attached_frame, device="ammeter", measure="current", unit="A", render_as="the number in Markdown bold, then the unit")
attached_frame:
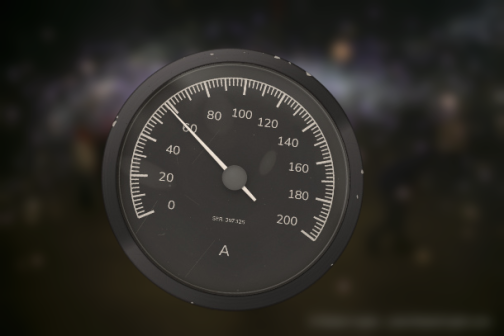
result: **58** A
